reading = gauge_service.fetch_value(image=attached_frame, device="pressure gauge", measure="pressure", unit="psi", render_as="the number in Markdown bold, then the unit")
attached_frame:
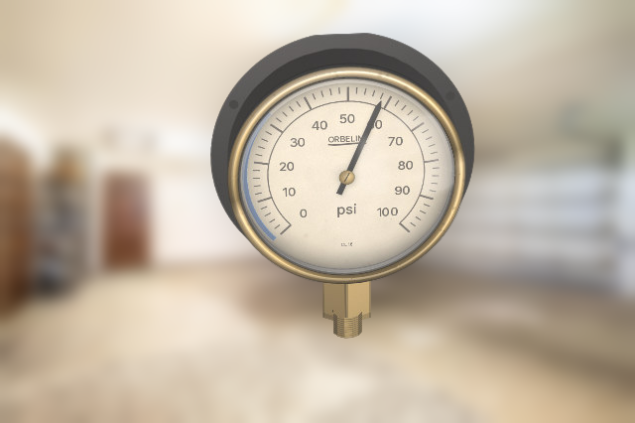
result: **58** psi
